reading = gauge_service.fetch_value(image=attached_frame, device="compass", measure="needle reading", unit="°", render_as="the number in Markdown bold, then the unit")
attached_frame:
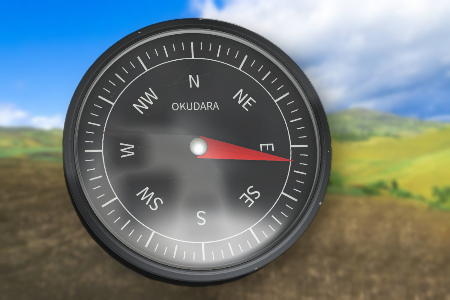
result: **100** °
